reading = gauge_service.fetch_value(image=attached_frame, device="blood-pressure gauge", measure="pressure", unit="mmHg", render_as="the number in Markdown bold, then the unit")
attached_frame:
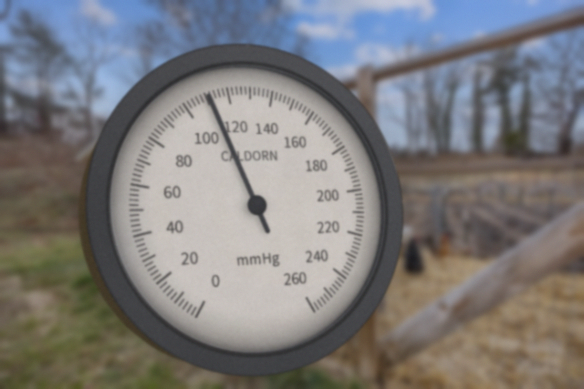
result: **110** mmHg
